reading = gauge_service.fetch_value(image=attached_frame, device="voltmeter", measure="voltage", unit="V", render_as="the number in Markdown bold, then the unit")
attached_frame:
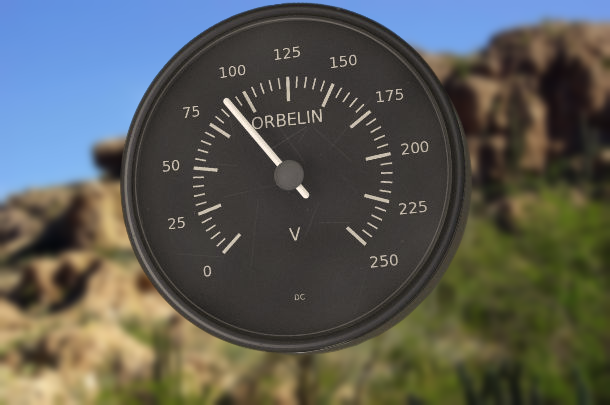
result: **90** V
